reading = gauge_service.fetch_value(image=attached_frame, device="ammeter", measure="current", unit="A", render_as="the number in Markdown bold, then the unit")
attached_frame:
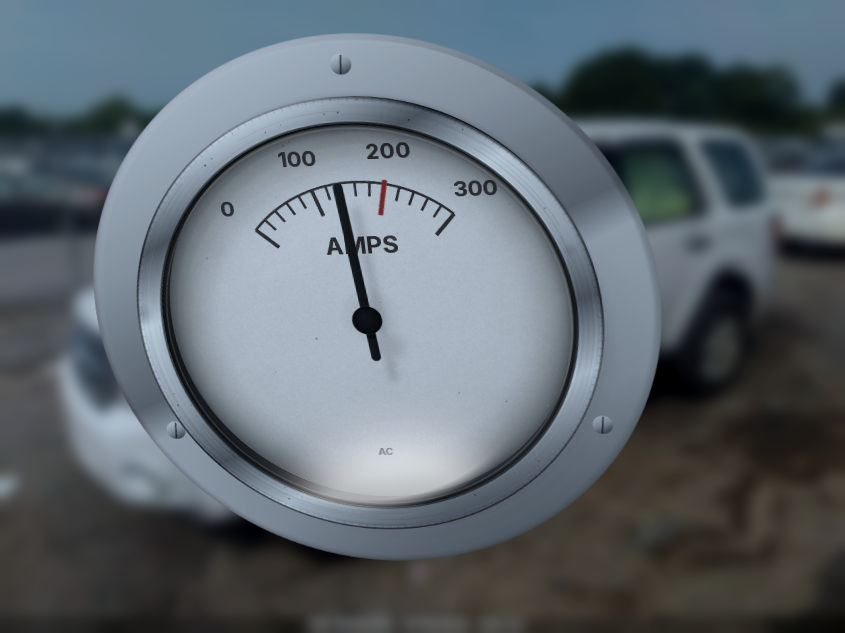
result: **140** A
